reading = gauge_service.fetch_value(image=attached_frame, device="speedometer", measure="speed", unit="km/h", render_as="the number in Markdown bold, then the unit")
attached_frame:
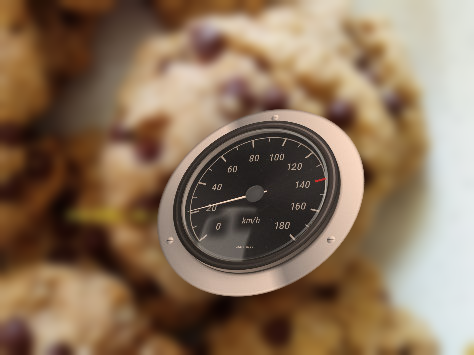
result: **20** km/h
